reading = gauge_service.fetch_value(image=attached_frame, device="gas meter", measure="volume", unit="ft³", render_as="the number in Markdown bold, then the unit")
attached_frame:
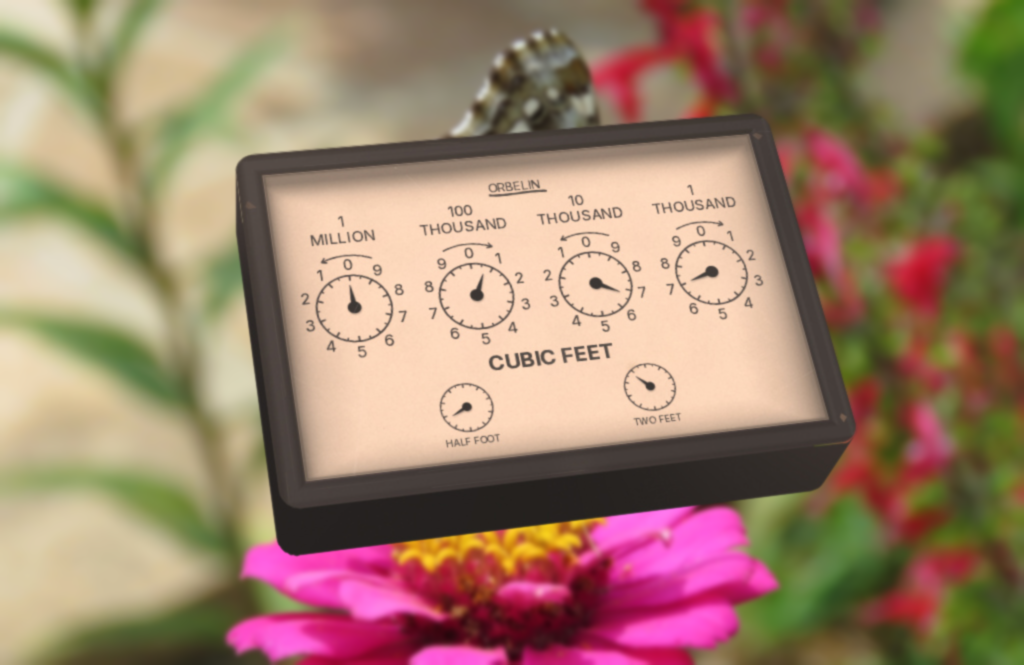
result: **6700** ft³
